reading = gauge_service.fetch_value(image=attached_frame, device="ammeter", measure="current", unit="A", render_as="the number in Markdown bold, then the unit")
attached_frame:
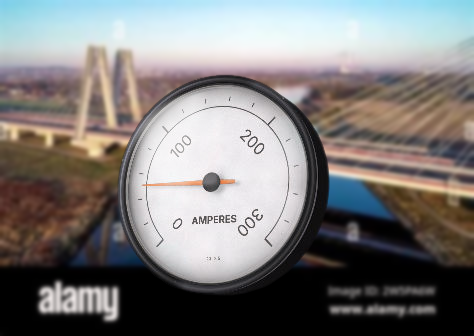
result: **50** A
